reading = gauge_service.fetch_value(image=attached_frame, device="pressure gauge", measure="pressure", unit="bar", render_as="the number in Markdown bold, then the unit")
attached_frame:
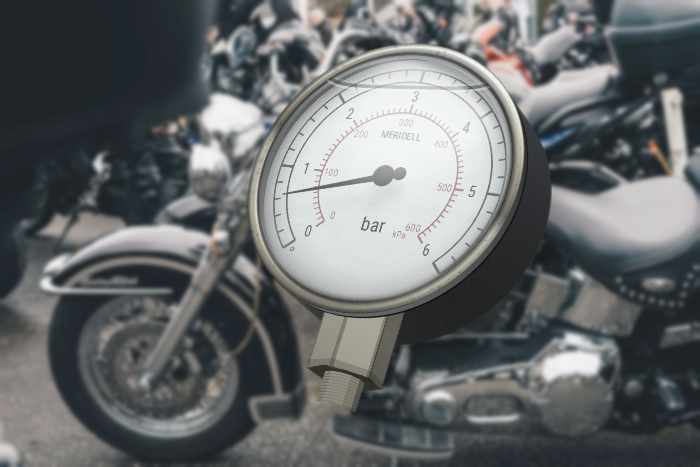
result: **0.6** bar
